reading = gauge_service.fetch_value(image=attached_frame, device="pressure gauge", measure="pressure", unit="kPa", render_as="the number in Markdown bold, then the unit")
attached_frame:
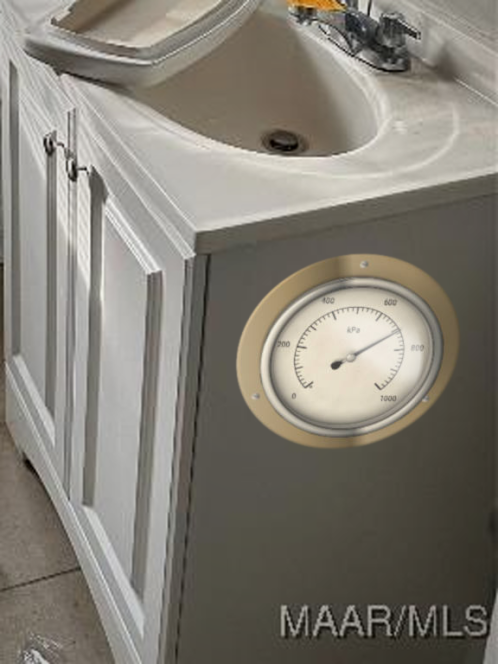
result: **700** kPa
